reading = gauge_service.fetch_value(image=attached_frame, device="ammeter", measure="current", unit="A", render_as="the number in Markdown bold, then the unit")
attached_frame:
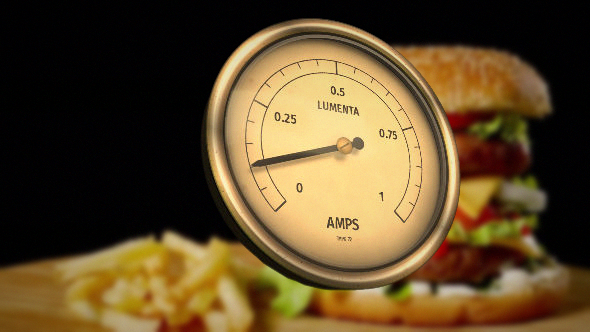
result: **0.1** A
